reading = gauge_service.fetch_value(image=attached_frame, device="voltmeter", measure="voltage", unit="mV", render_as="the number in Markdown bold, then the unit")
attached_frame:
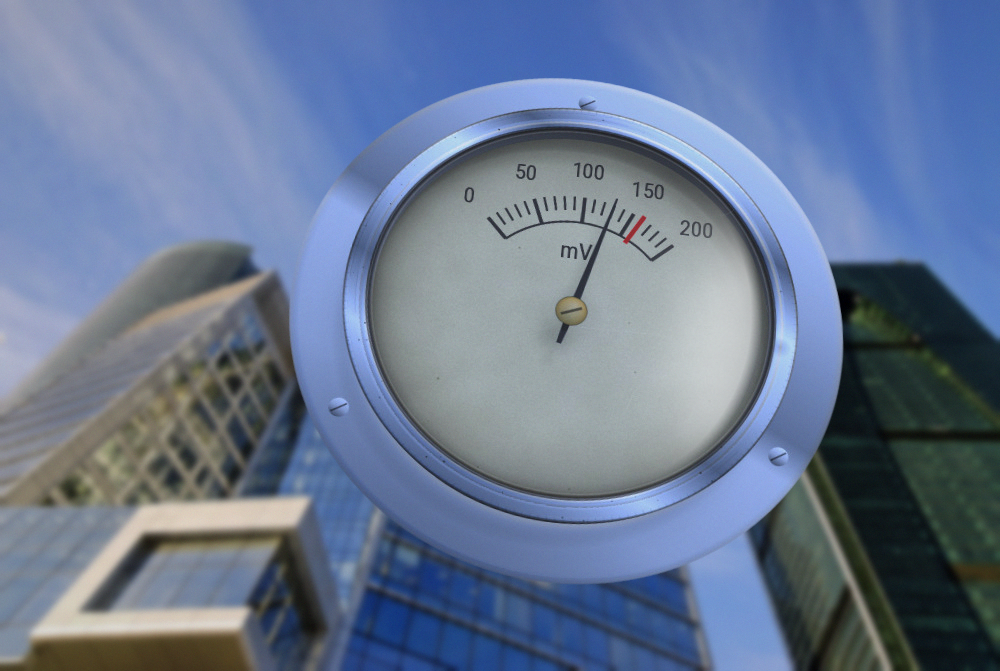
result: **130** mV
